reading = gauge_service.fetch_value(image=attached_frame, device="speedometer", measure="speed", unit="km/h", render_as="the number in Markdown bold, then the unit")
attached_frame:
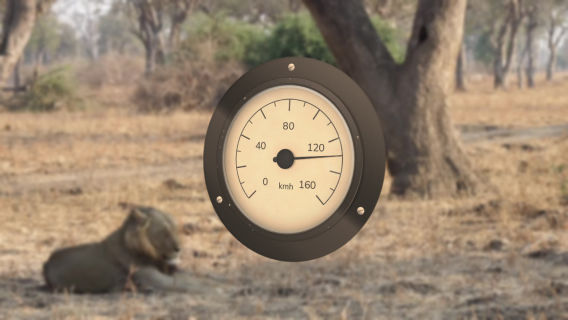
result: **130** km/h
